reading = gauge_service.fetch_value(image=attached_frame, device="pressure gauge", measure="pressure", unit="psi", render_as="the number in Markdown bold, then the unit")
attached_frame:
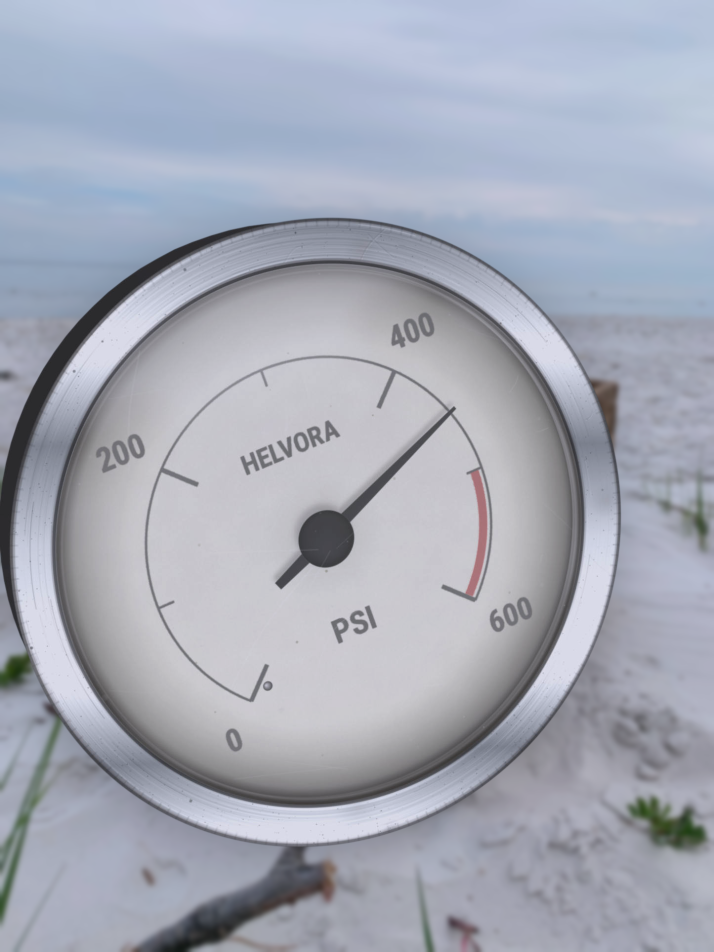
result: **450** psi
